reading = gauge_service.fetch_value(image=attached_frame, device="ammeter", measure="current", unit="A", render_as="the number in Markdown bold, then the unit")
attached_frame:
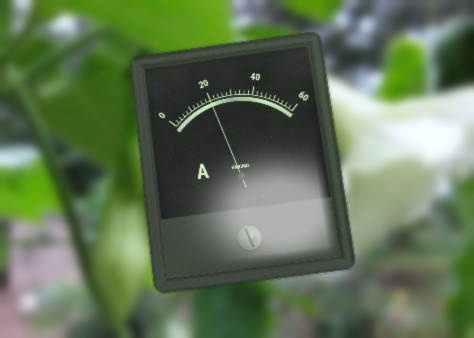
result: **20** A
